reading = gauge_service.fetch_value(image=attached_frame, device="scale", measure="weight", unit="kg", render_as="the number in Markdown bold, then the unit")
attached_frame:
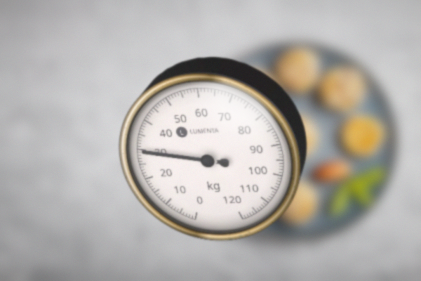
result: **30** kg
